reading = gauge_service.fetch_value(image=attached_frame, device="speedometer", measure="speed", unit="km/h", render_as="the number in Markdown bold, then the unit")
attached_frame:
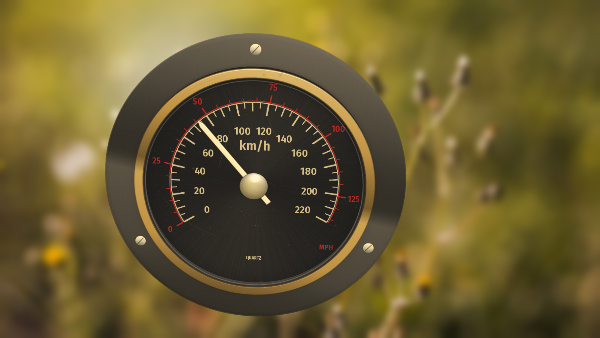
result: **75** km/h
